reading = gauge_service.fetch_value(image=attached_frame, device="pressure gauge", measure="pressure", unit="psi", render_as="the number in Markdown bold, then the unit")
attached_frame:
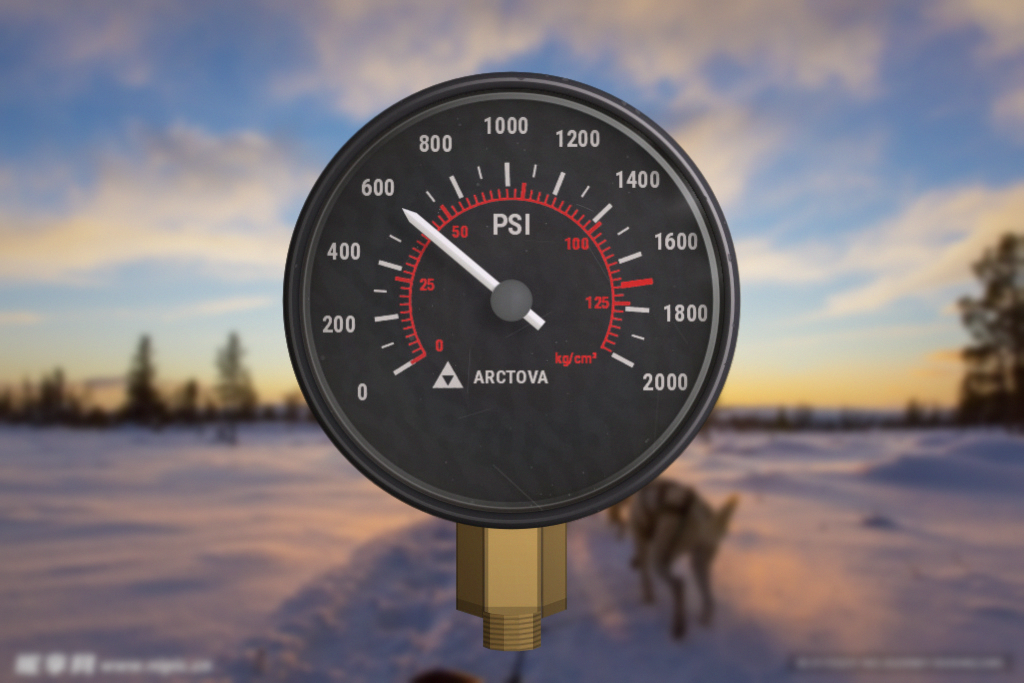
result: **600** psi
